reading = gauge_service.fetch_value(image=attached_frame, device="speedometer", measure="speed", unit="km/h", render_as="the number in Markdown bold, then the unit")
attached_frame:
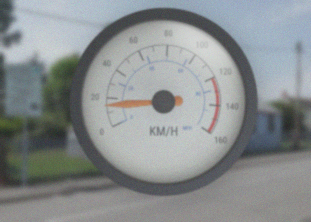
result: **15** km/h
